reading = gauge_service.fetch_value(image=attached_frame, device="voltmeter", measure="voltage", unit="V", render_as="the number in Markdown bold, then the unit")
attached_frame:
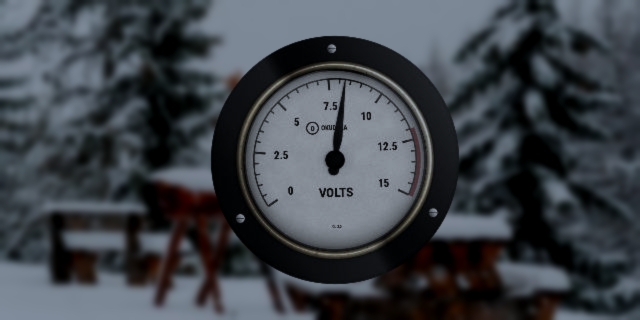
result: **8.25** V
